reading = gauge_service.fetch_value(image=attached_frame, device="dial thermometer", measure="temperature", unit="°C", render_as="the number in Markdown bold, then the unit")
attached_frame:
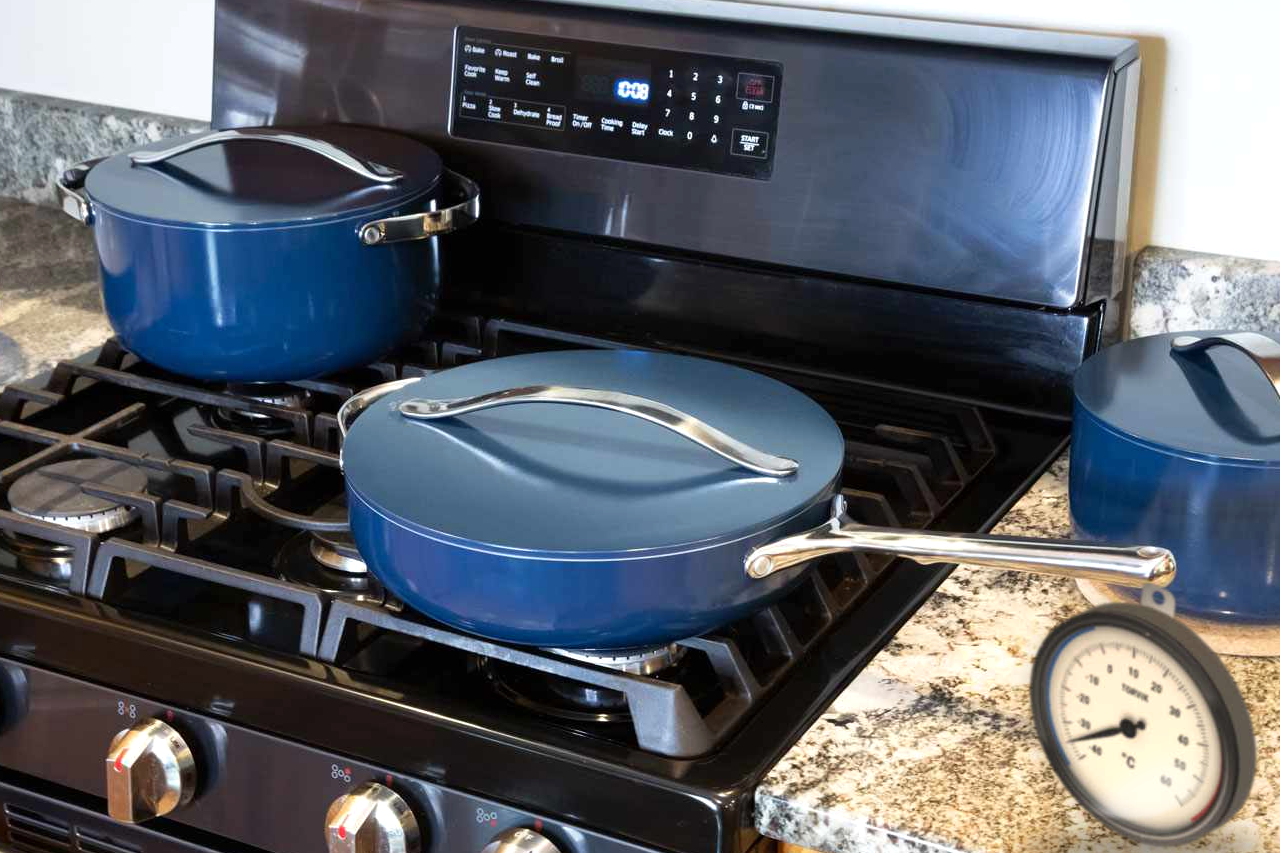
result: **-35** °C
